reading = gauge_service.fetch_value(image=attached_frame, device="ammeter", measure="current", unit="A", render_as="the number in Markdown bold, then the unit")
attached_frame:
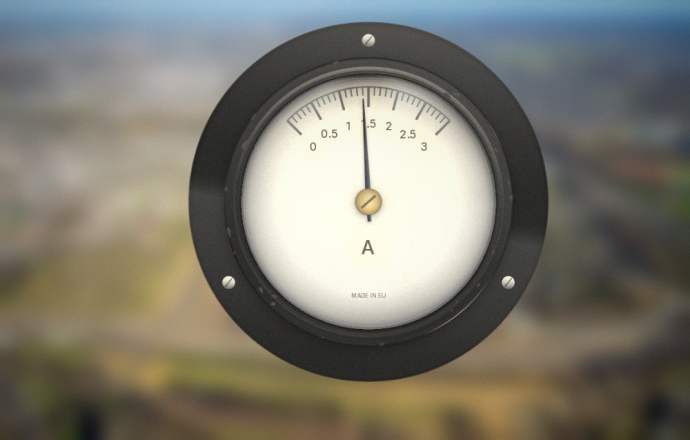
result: **1.4** A
